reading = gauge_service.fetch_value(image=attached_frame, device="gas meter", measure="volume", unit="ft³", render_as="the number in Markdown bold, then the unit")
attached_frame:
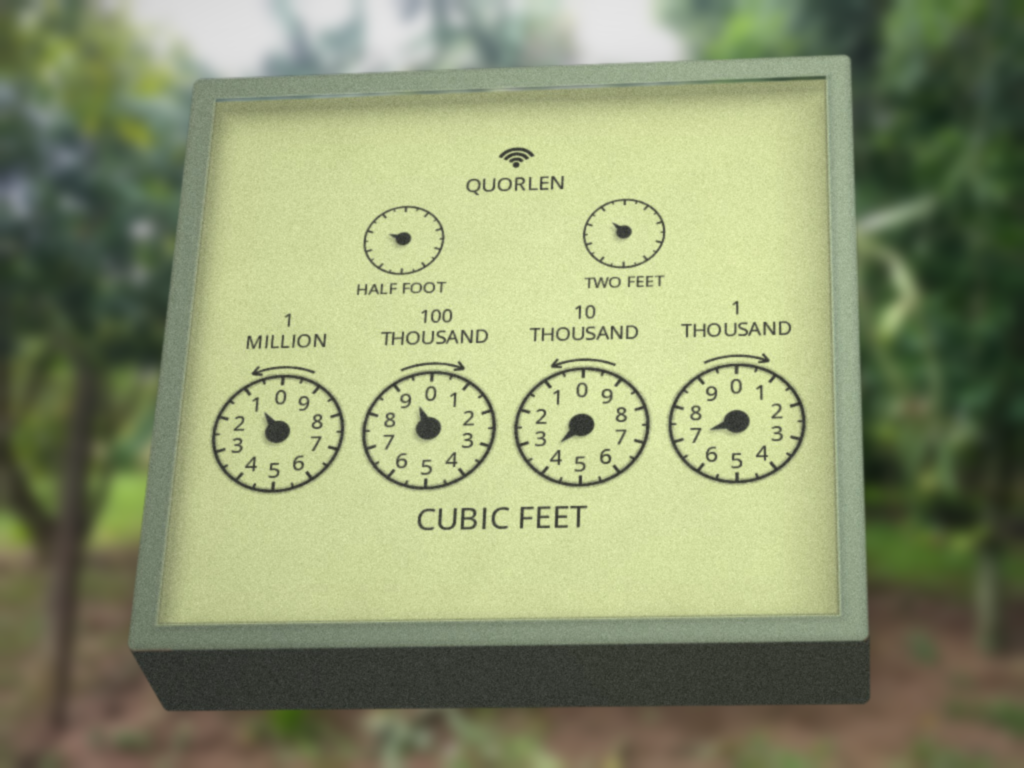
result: **93700** ft³
